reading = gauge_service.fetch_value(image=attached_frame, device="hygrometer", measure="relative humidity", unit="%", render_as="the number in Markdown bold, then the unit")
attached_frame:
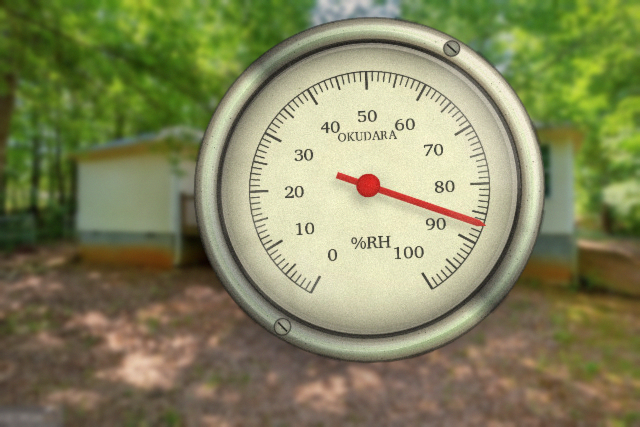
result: **87** %
